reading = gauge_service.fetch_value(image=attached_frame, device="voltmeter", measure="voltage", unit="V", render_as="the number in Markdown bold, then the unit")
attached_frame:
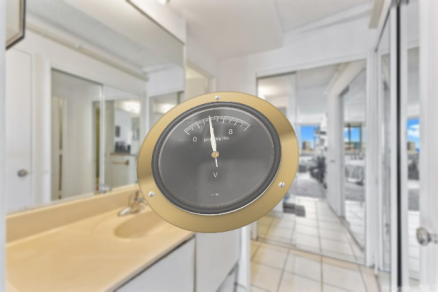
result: **4** V
